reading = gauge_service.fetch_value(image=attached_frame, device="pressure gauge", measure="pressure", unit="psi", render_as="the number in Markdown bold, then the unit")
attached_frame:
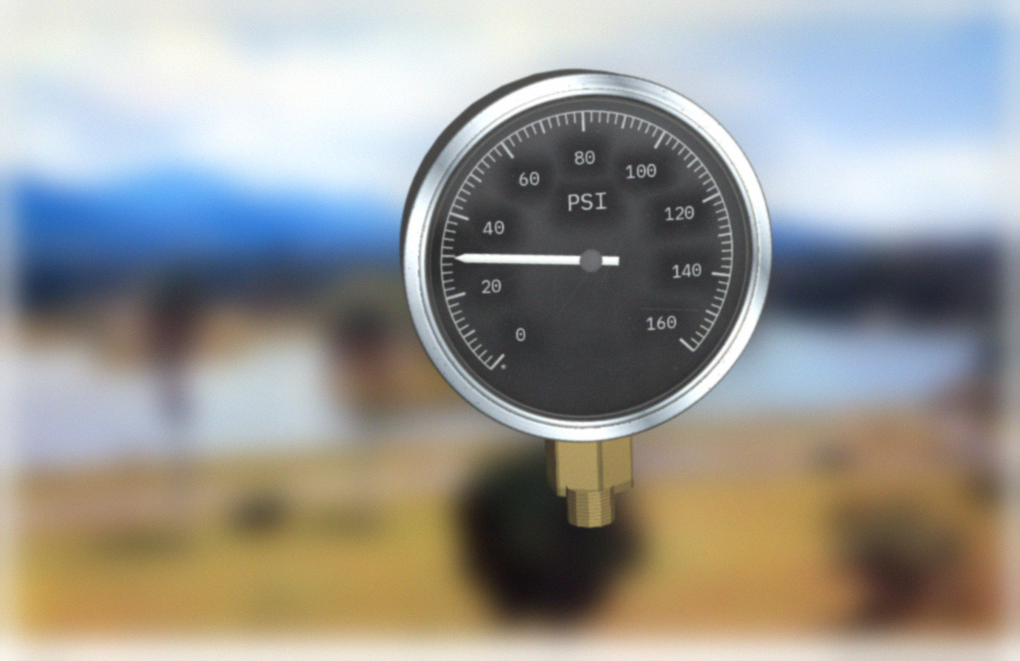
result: **30** psi
